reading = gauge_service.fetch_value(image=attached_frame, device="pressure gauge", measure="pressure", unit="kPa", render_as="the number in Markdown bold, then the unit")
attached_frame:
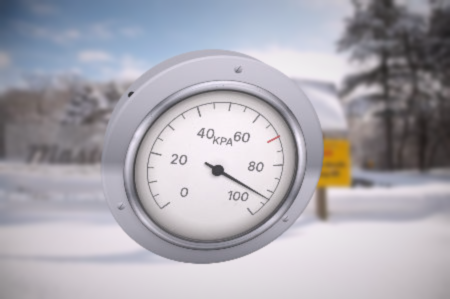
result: **92.5** kPa
